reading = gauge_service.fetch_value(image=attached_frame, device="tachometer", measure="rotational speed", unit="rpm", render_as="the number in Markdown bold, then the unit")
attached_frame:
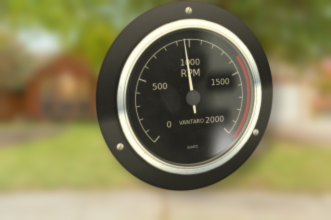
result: **950** rpm
